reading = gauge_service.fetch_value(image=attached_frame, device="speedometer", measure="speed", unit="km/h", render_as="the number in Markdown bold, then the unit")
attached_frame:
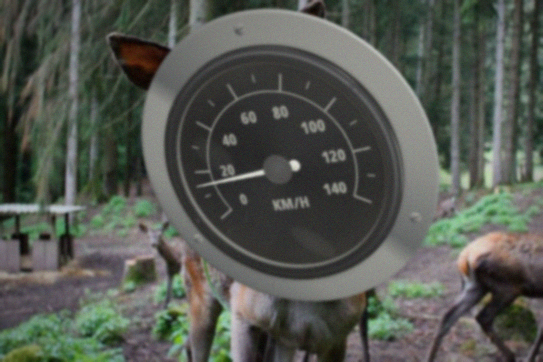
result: **15** km/h
